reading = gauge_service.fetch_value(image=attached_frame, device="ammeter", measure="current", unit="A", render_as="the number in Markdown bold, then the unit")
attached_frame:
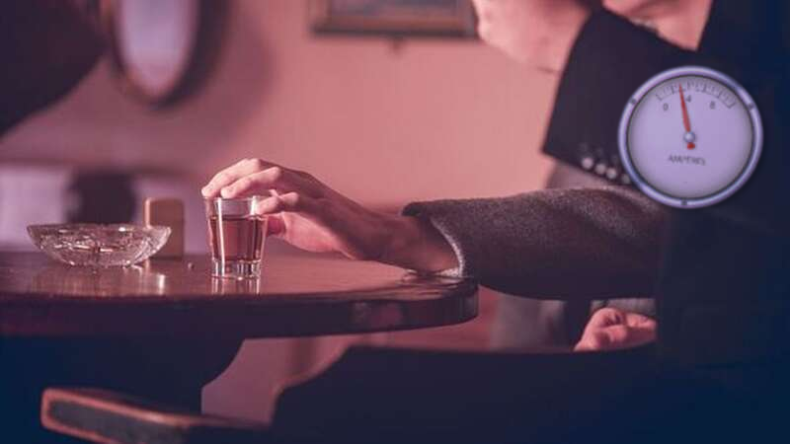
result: **3** A
